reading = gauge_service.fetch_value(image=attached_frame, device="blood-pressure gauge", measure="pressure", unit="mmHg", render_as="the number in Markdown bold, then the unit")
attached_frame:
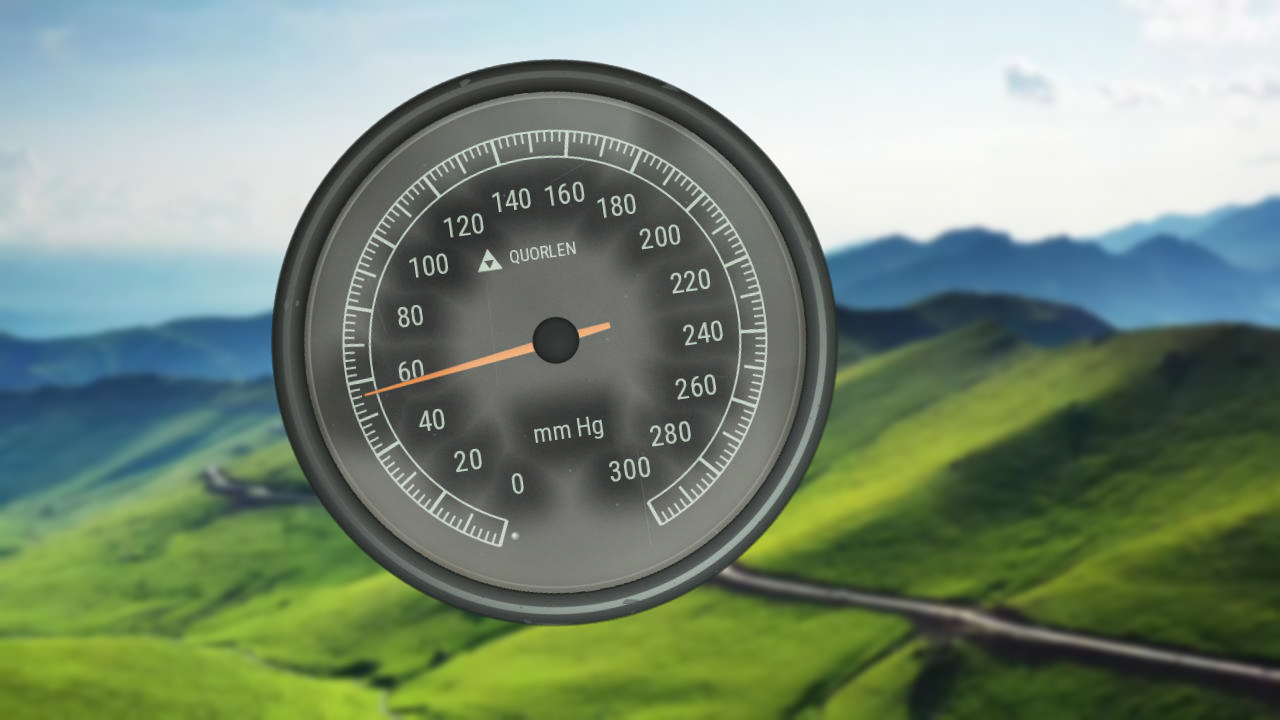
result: **56** mmHg
